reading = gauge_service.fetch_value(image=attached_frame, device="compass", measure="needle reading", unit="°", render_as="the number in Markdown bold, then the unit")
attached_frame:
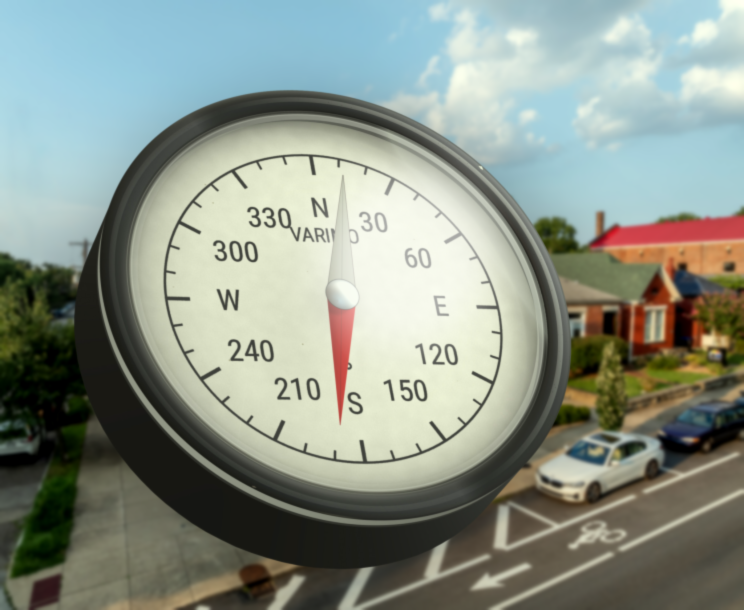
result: **190** °
